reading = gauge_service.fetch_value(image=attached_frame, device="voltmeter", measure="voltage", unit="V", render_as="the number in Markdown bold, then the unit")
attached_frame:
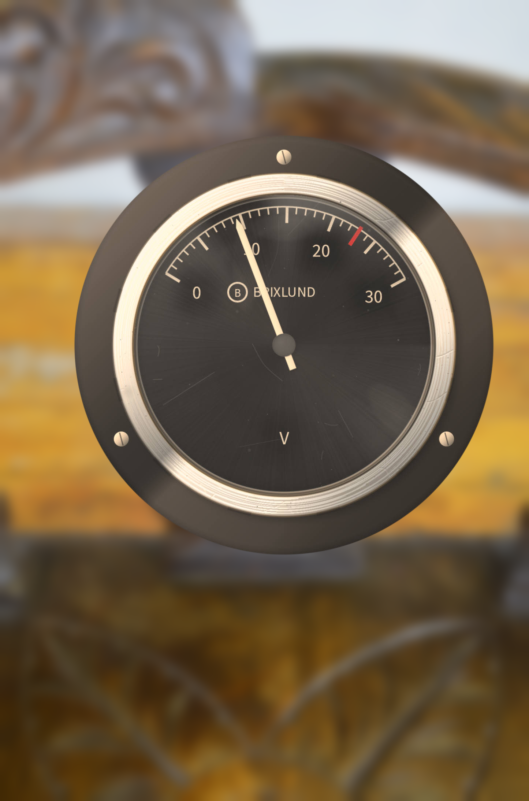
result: **9.5** V
